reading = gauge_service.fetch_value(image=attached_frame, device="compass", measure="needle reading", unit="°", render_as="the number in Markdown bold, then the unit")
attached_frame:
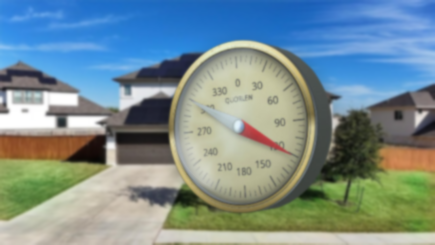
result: **120** °
